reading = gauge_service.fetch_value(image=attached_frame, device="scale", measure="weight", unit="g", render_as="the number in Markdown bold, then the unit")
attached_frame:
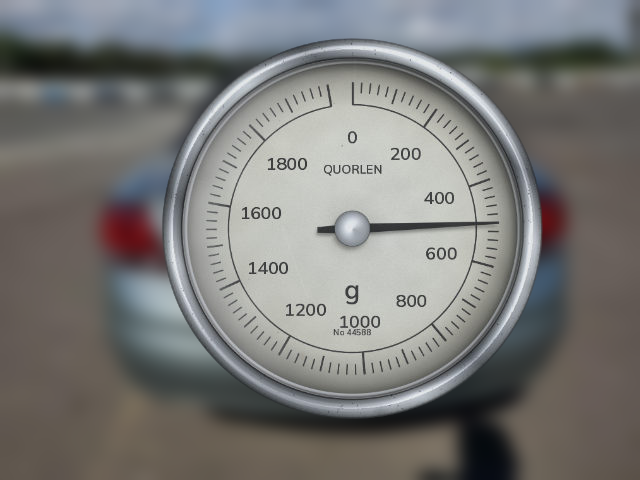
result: **500** g
